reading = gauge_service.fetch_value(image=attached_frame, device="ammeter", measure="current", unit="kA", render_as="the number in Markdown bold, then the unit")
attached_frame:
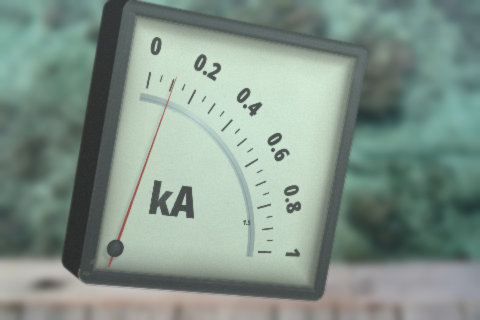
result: **0.1** kA
